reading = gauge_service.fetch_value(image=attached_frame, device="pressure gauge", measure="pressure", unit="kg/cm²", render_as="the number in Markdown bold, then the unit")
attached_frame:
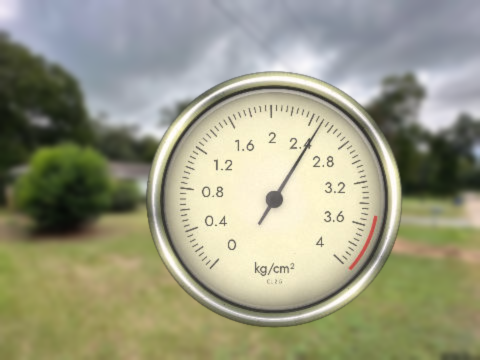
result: **2.5** kg/cm²
